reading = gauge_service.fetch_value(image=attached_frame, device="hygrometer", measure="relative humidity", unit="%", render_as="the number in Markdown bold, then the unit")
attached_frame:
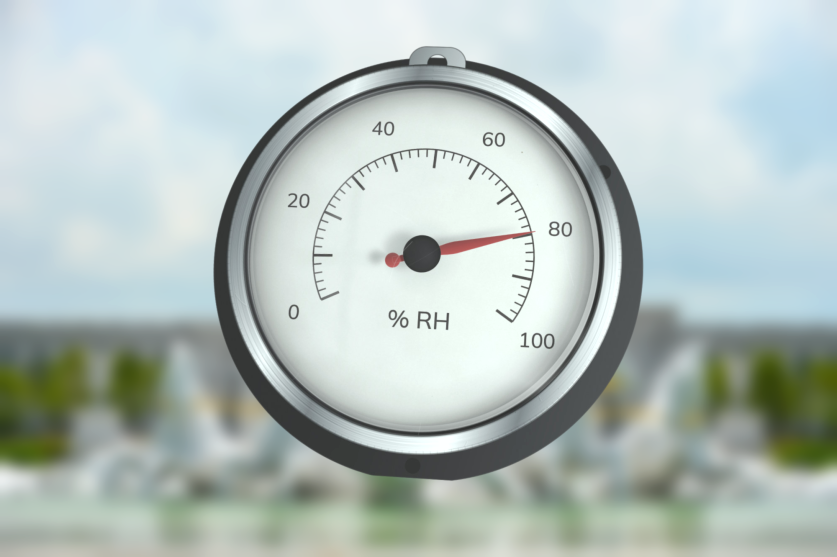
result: **80** %
